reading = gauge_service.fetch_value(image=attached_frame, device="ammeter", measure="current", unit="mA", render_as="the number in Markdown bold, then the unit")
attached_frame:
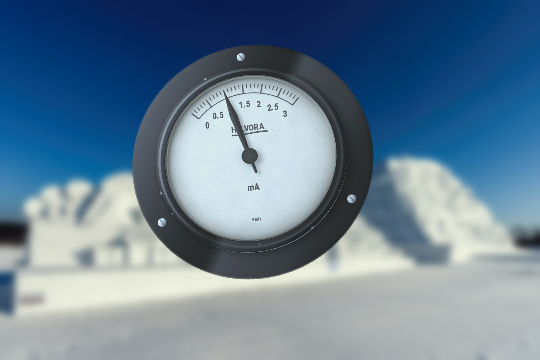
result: **1** mA
